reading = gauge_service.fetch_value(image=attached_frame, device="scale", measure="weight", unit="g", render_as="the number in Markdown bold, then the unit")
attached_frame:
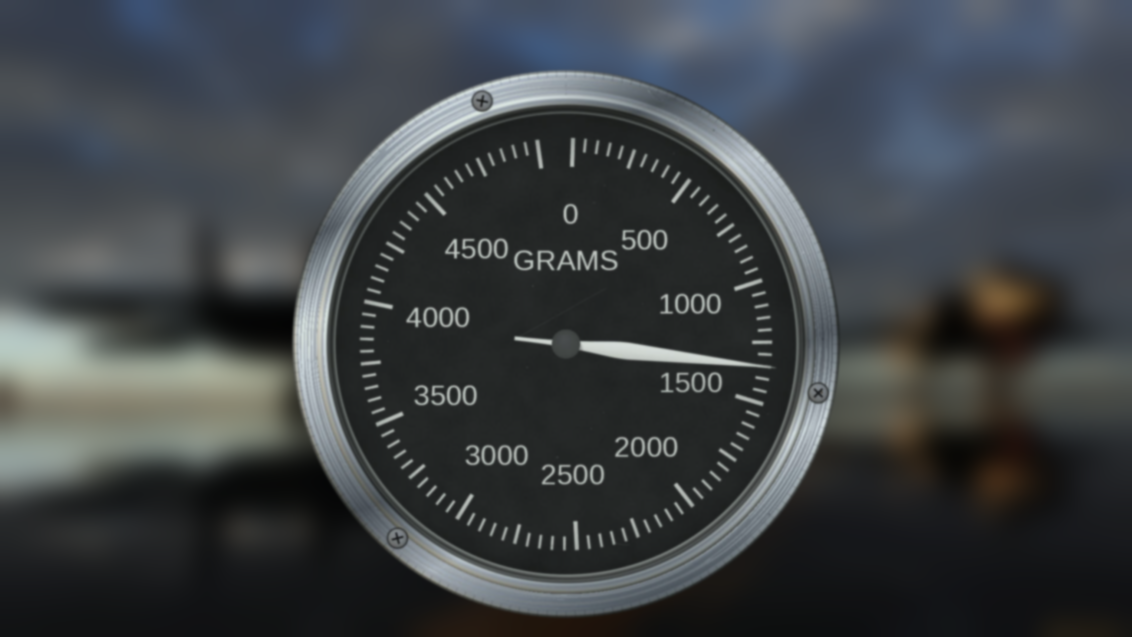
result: **1350** g
